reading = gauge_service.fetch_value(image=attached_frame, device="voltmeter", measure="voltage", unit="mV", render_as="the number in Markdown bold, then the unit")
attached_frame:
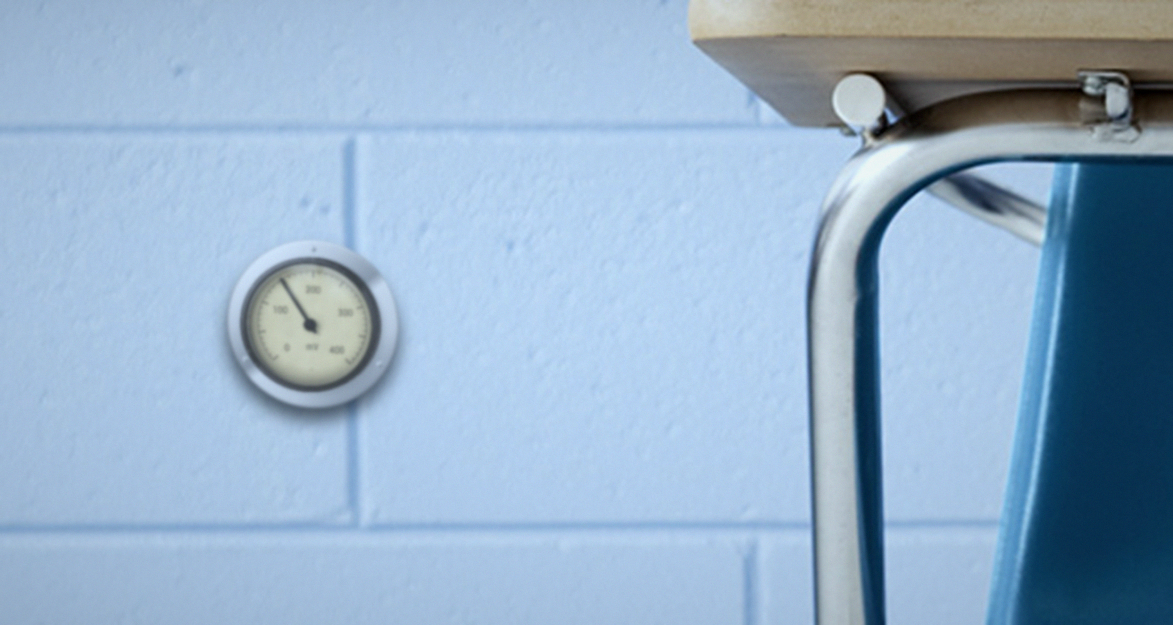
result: **150** mV
